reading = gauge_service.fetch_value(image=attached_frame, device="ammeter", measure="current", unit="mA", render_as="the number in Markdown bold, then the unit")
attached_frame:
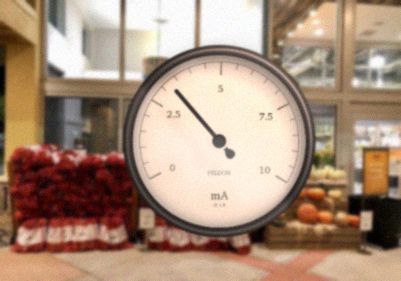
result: **3.25** mA
